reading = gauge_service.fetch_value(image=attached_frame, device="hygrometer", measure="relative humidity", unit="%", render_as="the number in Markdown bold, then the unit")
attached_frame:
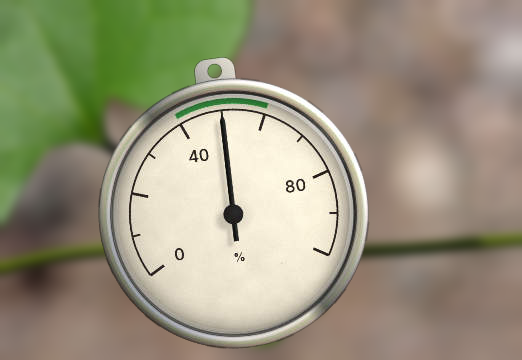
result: **50** %
